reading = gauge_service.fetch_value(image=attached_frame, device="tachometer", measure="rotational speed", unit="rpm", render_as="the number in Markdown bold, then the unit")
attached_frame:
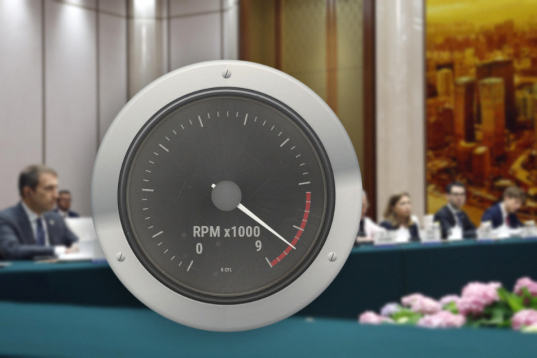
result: **8400** rpm
